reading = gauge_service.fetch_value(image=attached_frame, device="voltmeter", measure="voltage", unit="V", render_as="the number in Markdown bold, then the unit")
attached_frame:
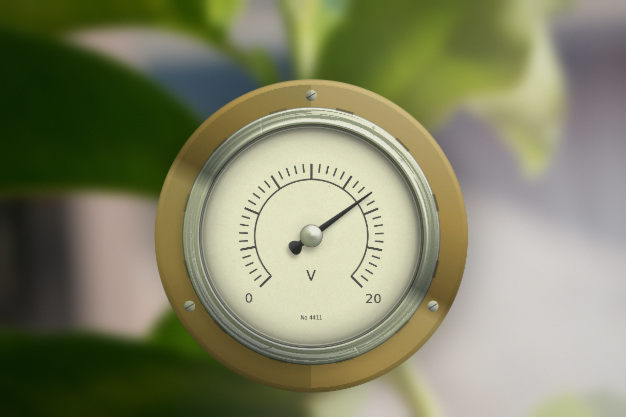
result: **14** V
